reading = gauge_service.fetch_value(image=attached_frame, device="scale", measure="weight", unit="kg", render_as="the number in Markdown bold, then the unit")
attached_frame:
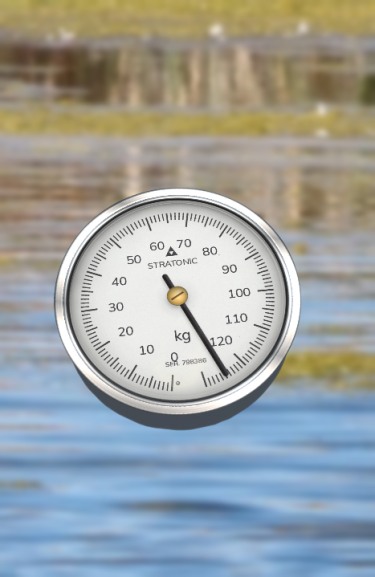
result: **125** kg
